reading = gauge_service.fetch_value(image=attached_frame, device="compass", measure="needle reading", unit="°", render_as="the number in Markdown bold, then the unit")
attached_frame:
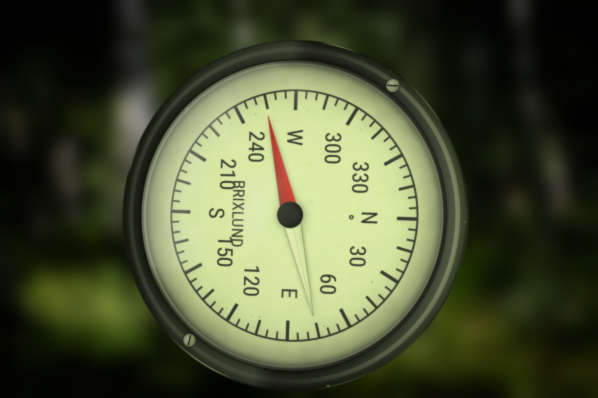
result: **255** °
